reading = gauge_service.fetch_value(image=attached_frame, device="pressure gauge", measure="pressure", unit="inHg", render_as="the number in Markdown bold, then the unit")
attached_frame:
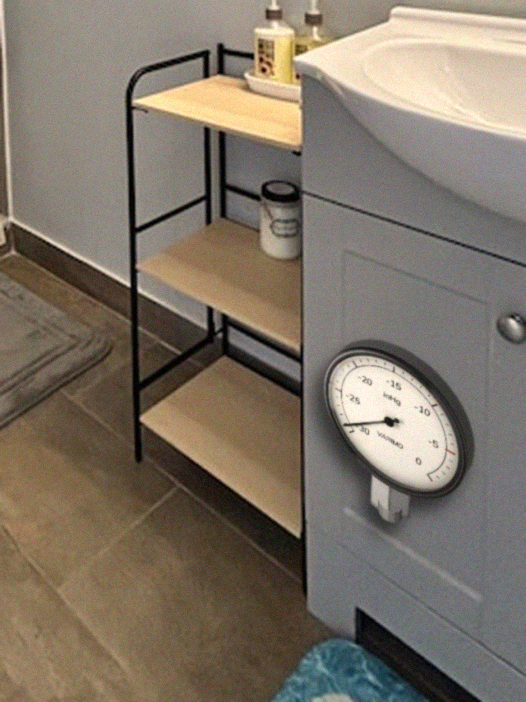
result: **-29** inHg
